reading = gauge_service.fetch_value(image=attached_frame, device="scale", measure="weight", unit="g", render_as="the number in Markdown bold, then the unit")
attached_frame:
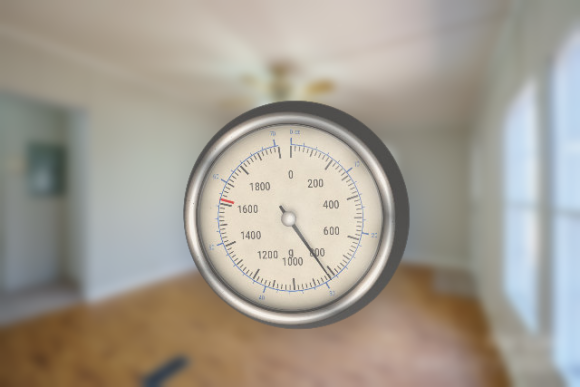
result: **820** g
